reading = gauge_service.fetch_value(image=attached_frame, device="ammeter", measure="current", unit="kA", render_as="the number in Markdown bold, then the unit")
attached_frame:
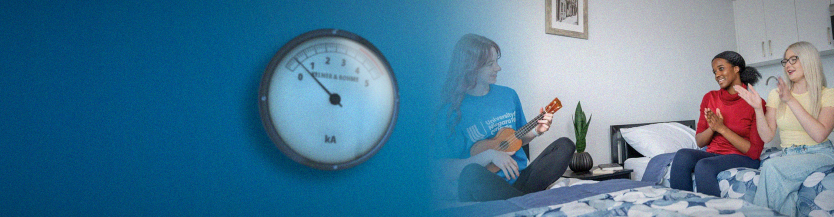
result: **0.5** kA
